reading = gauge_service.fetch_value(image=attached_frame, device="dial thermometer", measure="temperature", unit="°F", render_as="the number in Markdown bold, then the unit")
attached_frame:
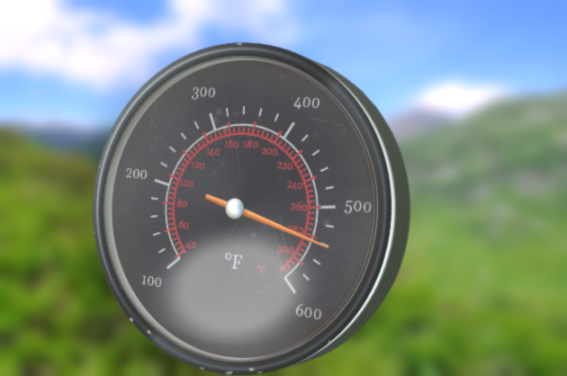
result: **540** °F
